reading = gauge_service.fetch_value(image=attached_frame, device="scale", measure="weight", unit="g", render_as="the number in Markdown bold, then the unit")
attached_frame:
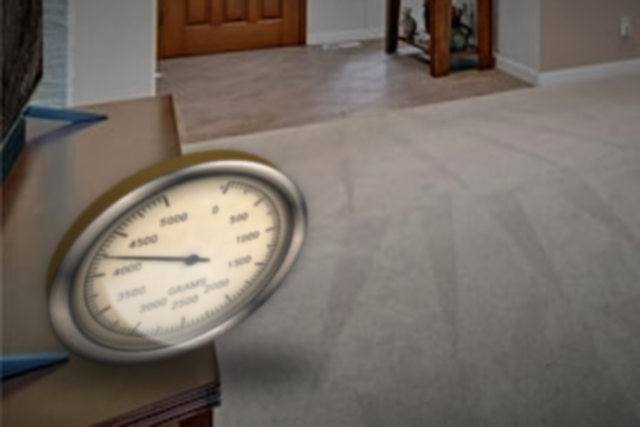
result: **4250** g
